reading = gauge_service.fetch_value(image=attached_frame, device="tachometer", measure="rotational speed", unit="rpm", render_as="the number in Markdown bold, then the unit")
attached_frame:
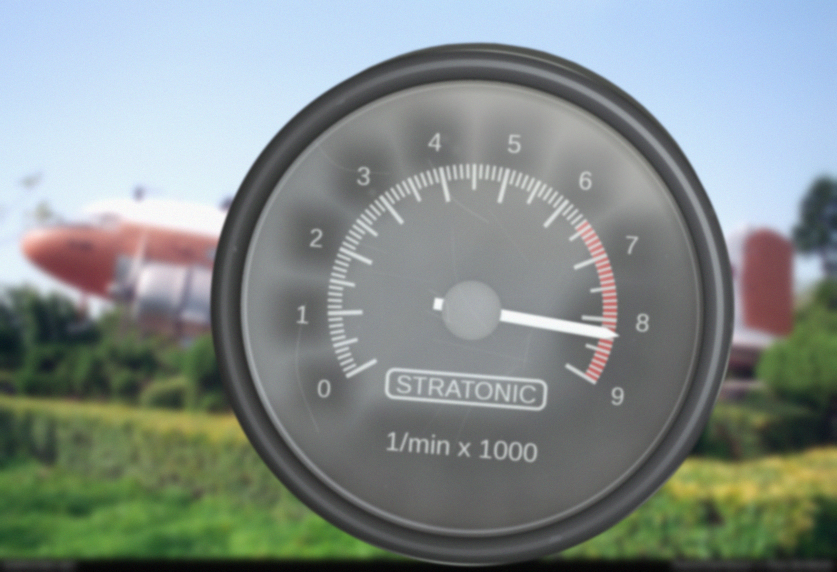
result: **8200** rpm
